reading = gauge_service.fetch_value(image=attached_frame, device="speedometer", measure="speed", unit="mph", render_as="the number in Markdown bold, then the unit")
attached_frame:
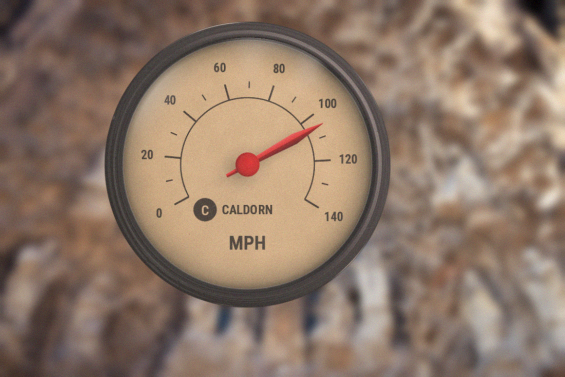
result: **105** mph
